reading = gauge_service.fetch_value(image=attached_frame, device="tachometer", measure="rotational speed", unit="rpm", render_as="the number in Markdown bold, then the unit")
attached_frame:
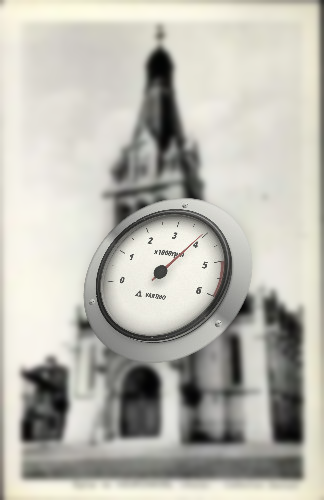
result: **4000** rpm
